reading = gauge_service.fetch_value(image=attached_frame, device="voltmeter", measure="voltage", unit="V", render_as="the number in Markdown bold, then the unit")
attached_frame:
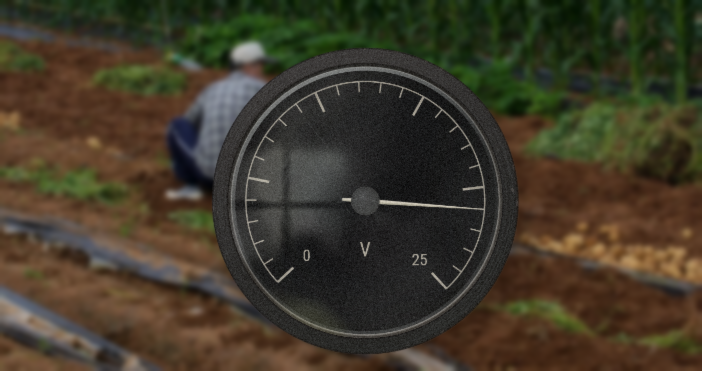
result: **21** V
